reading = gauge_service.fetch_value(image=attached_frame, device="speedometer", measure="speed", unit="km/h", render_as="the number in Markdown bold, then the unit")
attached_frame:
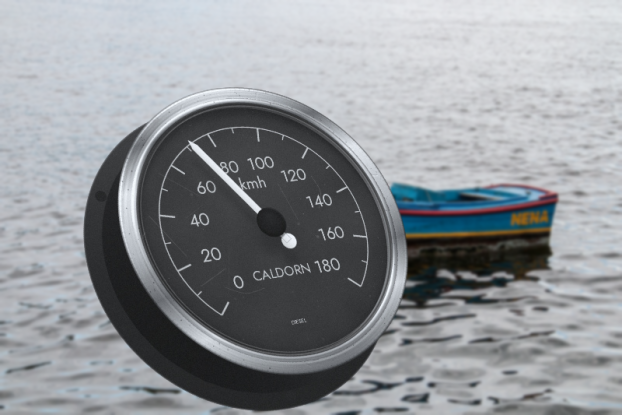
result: **70** km/h
